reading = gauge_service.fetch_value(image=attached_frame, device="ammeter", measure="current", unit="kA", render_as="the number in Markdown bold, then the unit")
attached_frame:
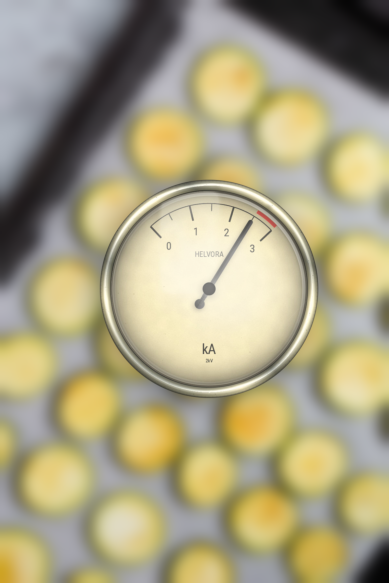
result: **2.5** kA
